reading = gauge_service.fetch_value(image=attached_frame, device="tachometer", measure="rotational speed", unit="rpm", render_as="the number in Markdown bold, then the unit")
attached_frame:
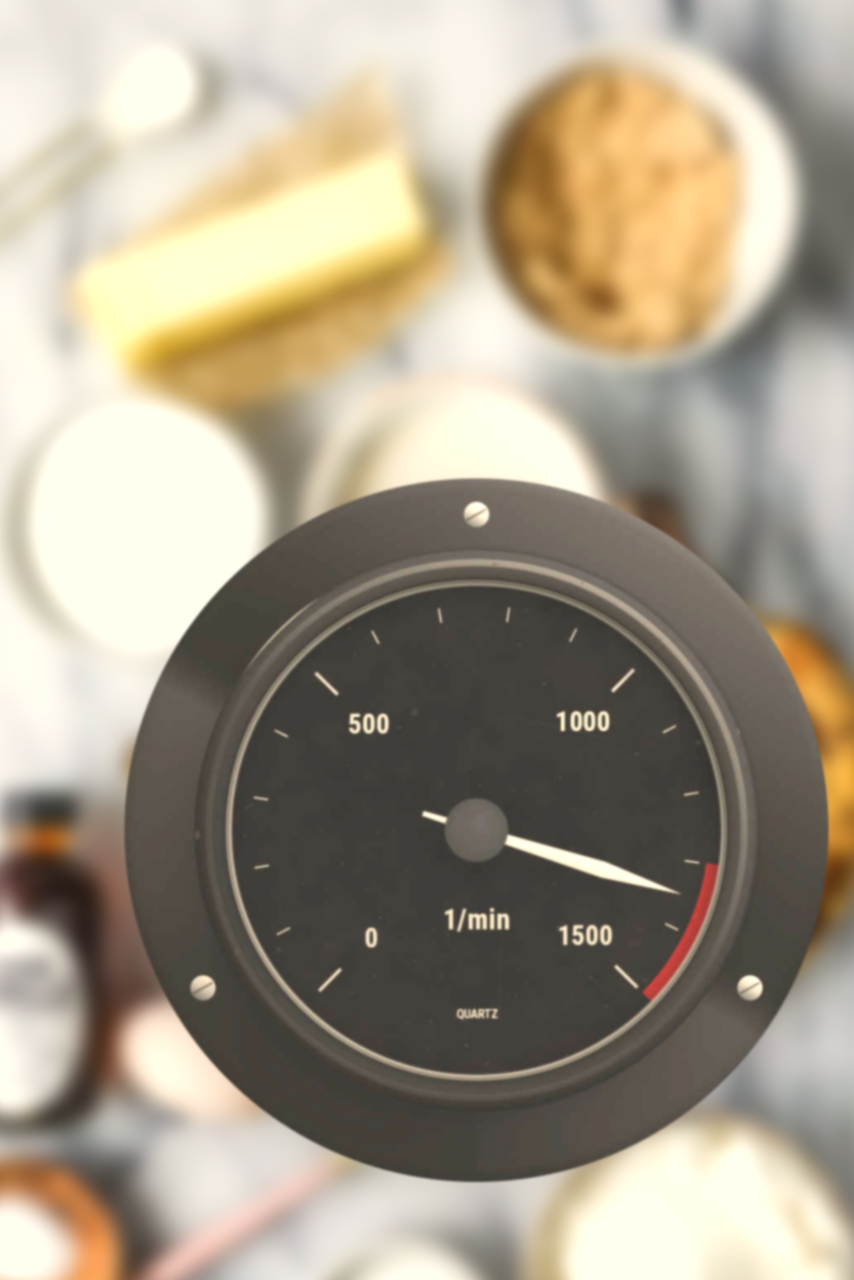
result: **1350** rpm
